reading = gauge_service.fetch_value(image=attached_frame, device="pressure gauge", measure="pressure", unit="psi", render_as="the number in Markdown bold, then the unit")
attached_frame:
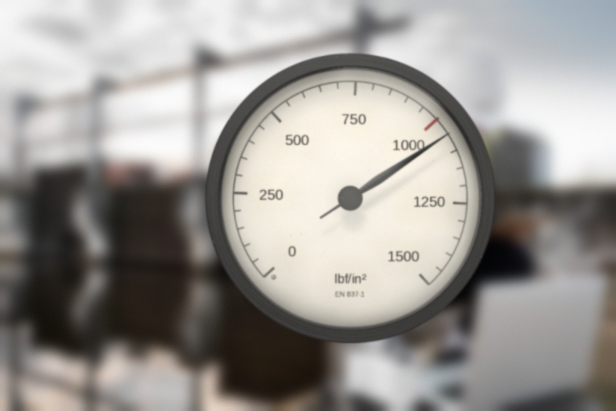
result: **1050** psi
